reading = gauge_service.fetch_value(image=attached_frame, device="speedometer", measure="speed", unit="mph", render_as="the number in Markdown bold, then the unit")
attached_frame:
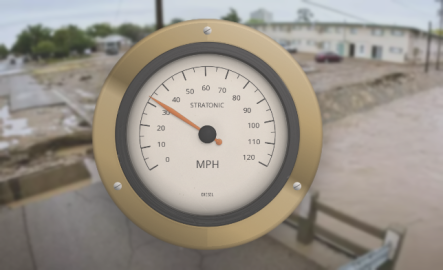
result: **32.5** mph
